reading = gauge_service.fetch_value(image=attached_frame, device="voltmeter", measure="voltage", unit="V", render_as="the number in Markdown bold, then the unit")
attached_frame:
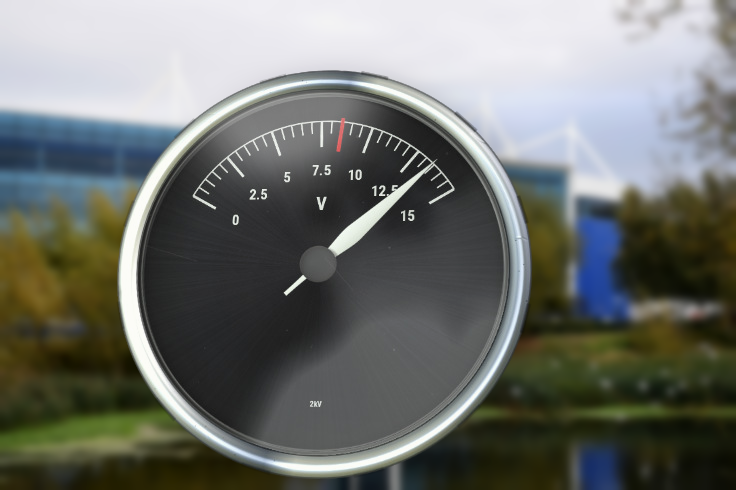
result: **13.5** V
